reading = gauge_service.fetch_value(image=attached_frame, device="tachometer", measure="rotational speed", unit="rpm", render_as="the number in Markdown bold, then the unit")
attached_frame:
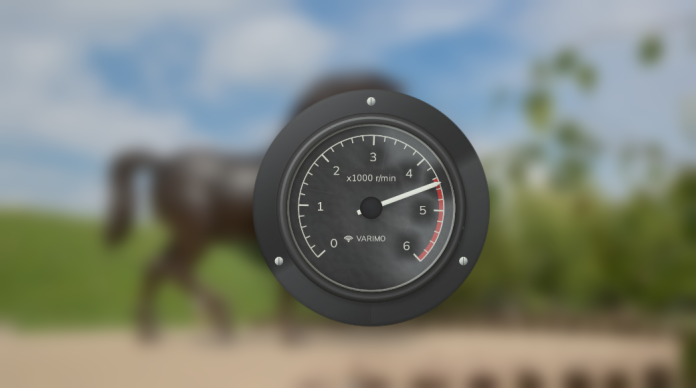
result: **4500** rpm
